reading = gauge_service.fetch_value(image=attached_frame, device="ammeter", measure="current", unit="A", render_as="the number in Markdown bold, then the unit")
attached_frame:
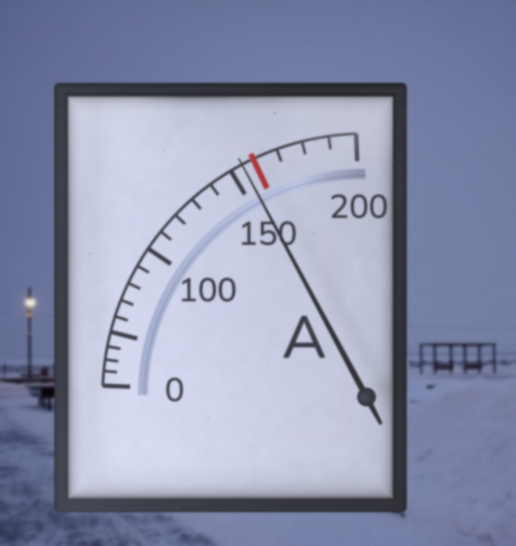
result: **155** A
